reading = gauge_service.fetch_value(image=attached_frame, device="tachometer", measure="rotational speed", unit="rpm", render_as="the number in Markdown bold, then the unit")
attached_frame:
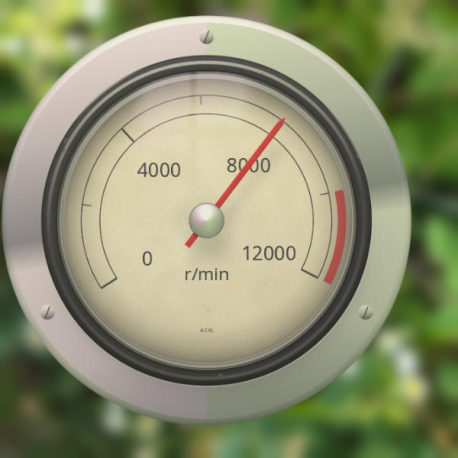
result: **8000** rpm
